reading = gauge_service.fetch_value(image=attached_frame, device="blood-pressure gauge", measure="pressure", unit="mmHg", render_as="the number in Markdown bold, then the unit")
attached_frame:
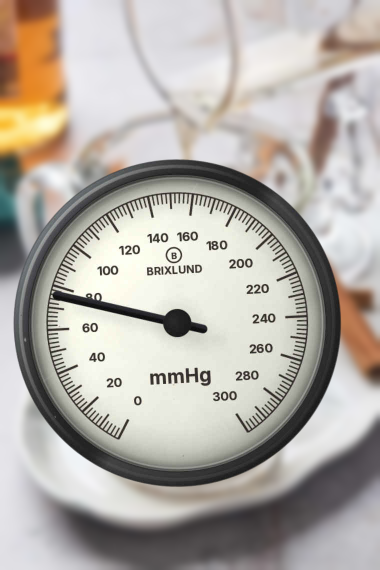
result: **76** mmHg
